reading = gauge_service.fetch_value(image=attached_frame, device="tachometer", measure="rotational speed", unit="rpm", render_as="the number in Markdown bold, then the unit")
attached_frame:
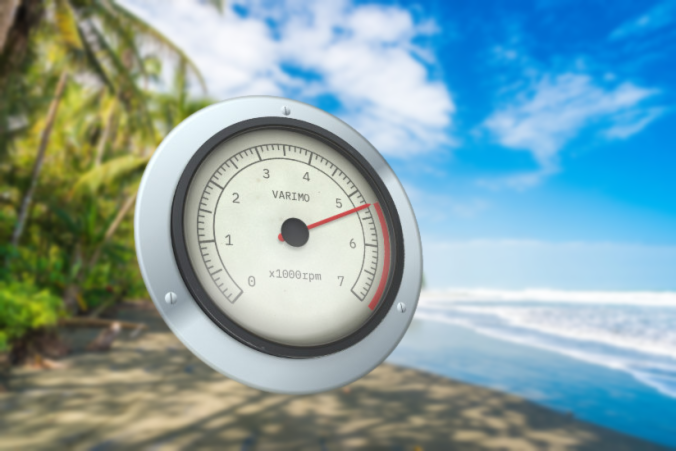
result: **5300** rpm
